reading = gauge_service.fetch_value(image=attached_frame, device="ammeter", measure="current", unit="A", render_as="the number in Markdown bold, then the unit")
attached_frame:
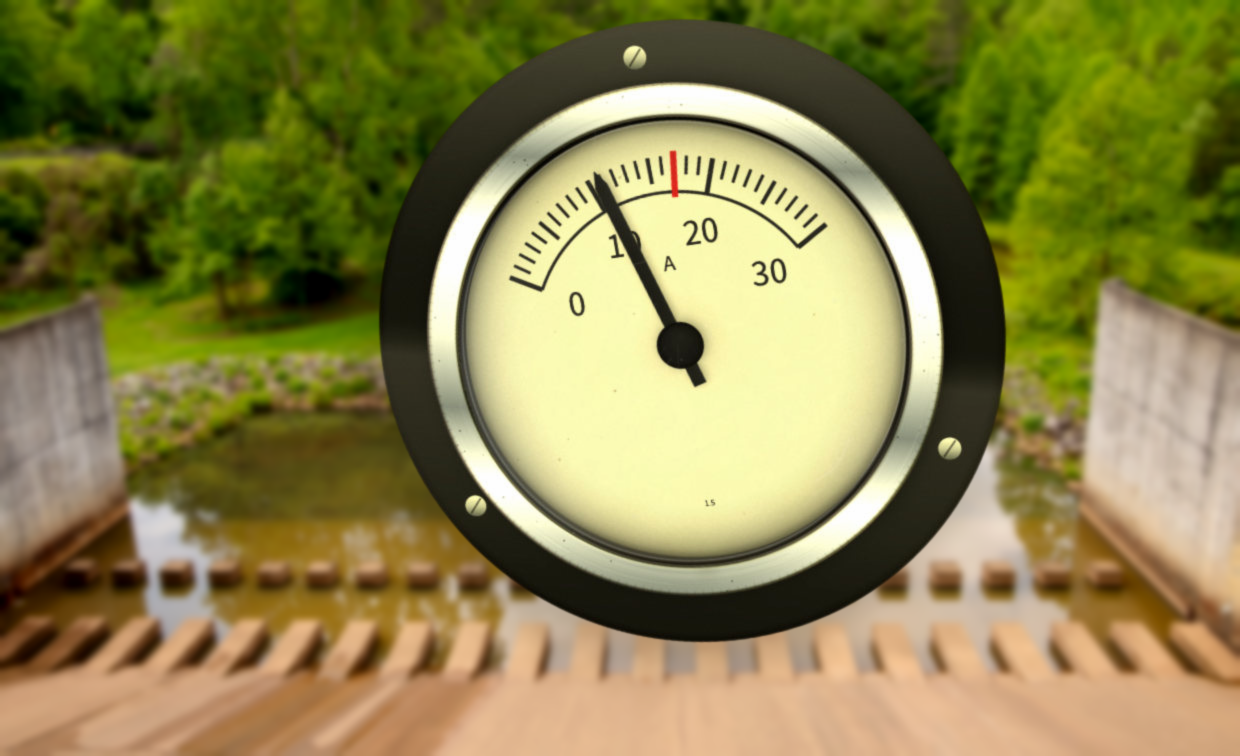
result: **11** A
